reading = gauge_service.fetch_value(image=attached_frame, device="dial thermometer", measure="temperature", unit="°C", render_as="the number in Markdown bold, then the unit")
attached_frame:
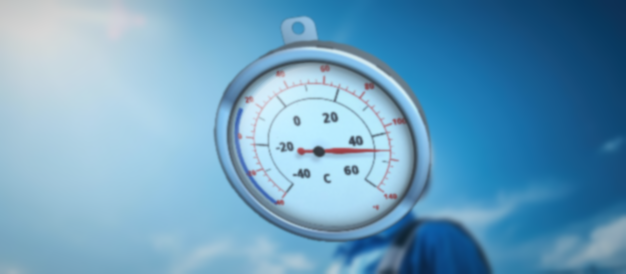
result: **45** °C
